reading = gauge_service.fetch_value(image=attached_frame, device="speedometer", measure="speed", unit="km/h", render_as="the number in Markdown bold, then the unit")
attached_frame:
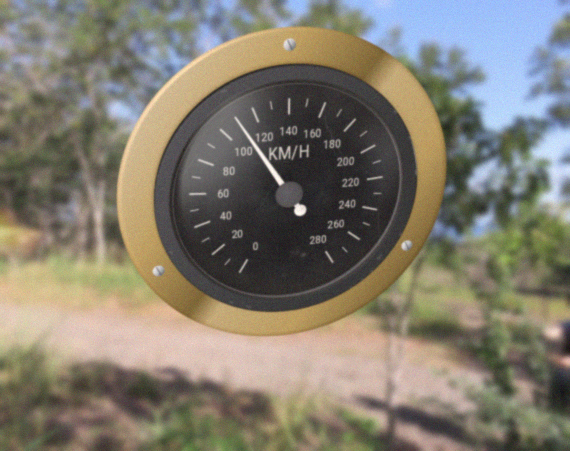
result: **110** km/h
